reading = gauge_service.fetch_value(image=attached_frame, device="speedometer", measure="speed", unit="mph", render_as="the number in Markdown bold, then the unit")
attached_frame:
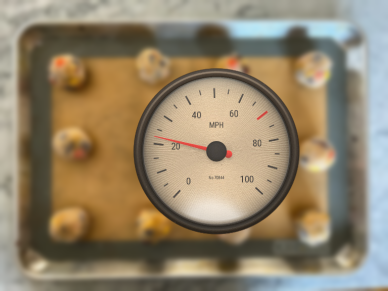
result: **22.5** mph
